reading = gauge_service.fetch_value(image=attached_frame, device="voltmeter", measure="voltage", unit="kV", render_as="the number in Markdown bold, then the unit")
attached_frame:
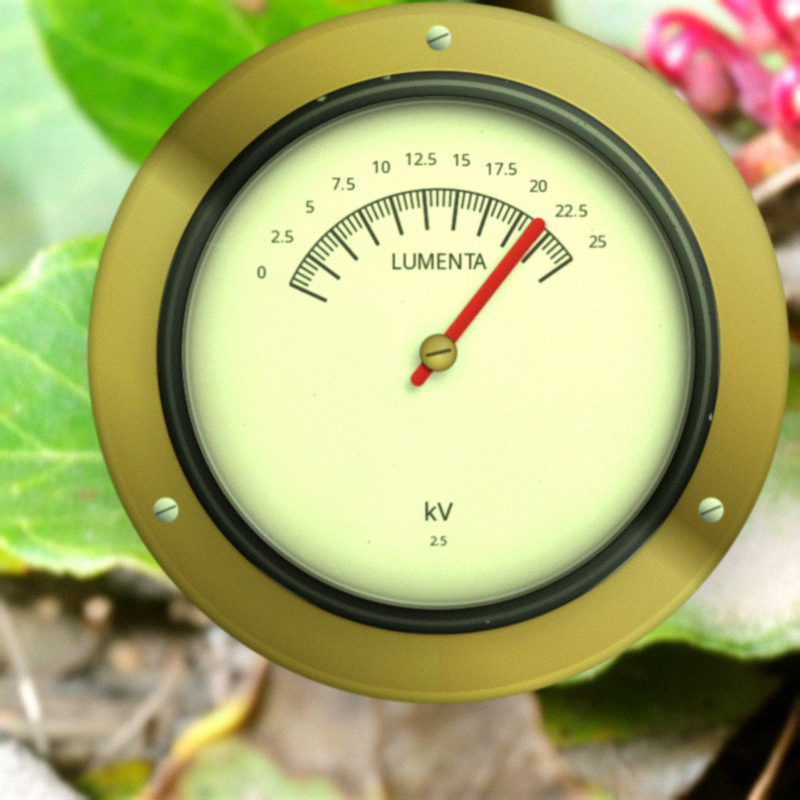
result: **21.5** kV
